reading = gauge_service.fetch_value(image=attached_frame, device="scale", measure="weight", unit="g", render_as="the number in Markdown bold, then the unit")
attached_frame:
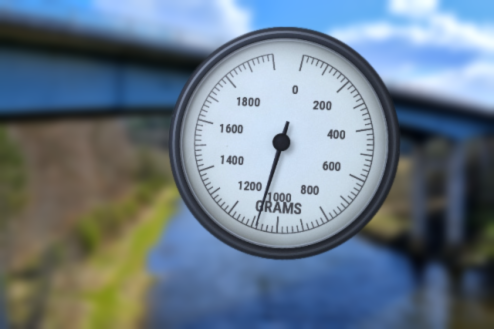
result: **1080** g
